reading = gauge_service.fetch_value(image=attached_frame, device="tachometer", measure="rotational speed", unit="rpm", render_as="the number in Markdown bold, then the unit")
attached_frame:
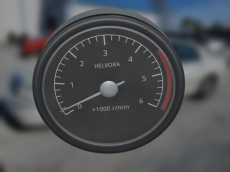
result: **200** rpm
